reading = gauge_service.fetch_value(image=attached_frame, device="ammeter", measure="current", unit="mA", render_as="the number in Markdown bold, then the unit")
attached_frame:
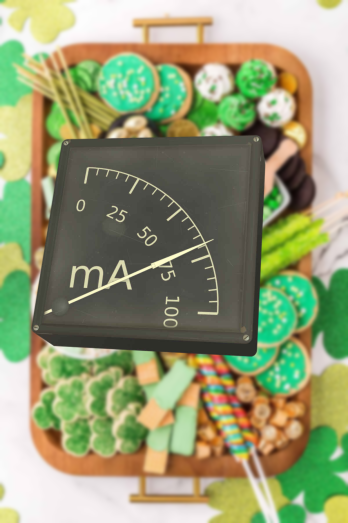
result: **70** mA
